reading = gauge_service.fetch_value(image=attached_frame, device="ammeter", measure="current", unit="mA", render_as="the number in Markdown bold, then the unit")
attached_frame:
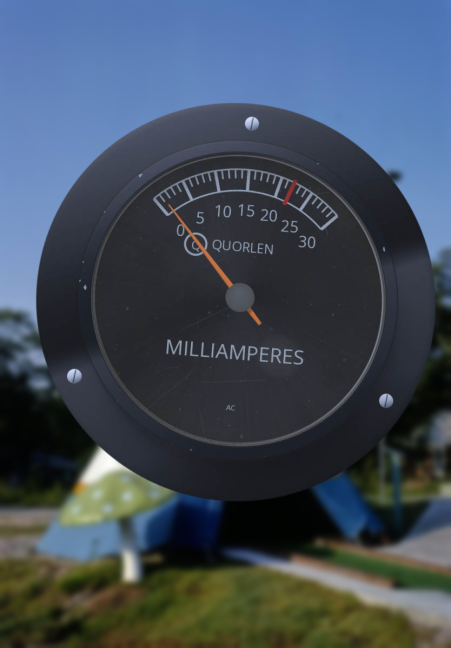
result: **1** mA
